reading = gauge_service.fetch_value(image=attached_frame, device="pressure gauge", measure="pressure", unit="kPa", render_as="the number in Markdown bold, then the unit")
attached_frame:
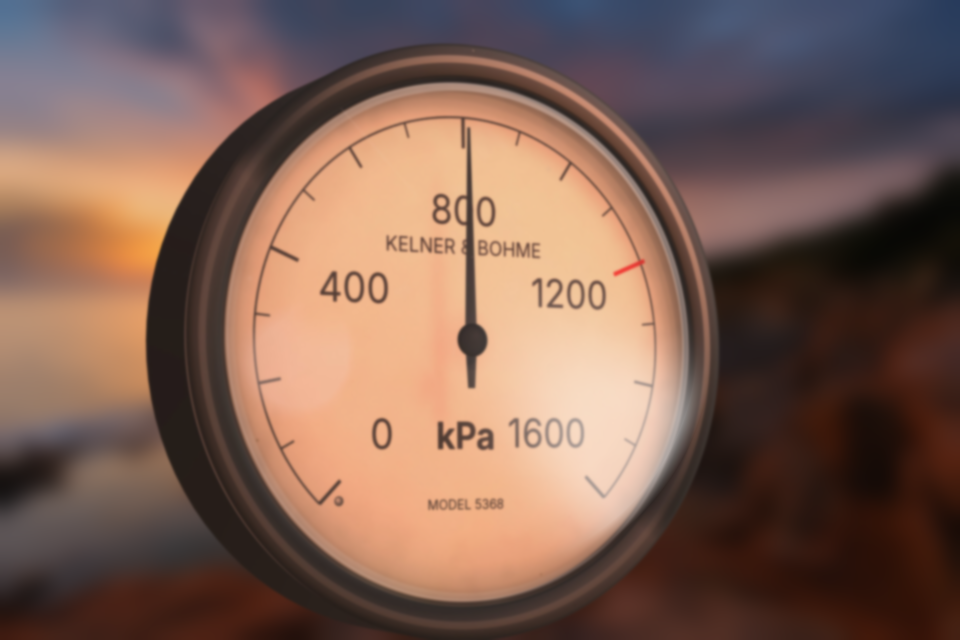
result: **800** kPa
